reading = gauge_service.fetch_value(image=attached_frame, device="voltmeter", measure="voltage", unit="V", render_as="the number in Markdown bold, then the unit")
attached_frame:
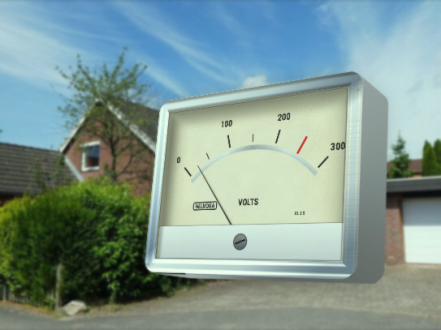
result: **25** V
